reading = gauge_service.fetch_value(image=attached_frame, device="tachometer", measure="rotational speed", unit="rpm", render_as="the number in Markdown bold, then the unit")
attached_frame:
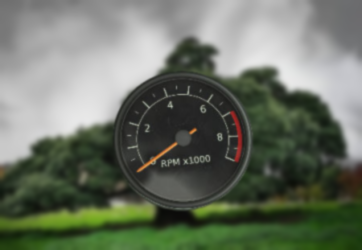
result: **0** rpm
